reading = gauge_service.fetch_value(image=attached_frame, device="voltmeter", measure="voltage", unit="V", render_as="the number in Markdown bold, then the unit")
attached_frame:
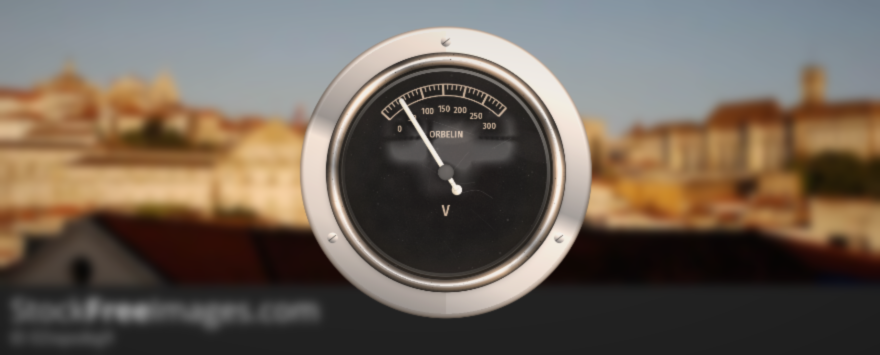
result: **50** V
